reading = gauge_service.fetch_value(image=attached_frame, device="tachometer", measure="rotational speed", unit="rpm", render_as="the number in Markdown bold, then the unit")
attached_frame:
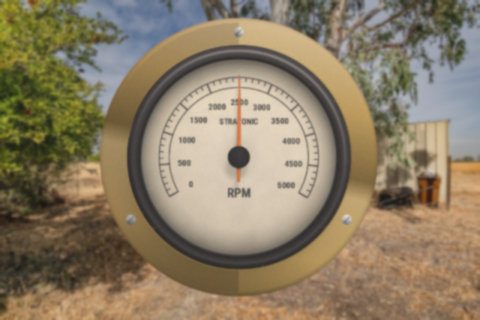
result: **2500** rpm
